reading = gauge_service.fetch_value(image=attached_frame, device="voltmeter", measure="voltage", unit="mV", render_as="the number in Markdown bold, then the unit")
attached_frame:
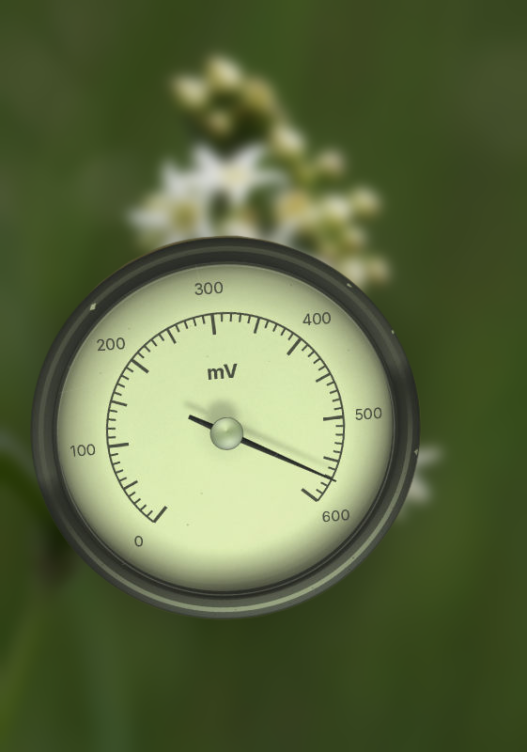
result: **570** mV
